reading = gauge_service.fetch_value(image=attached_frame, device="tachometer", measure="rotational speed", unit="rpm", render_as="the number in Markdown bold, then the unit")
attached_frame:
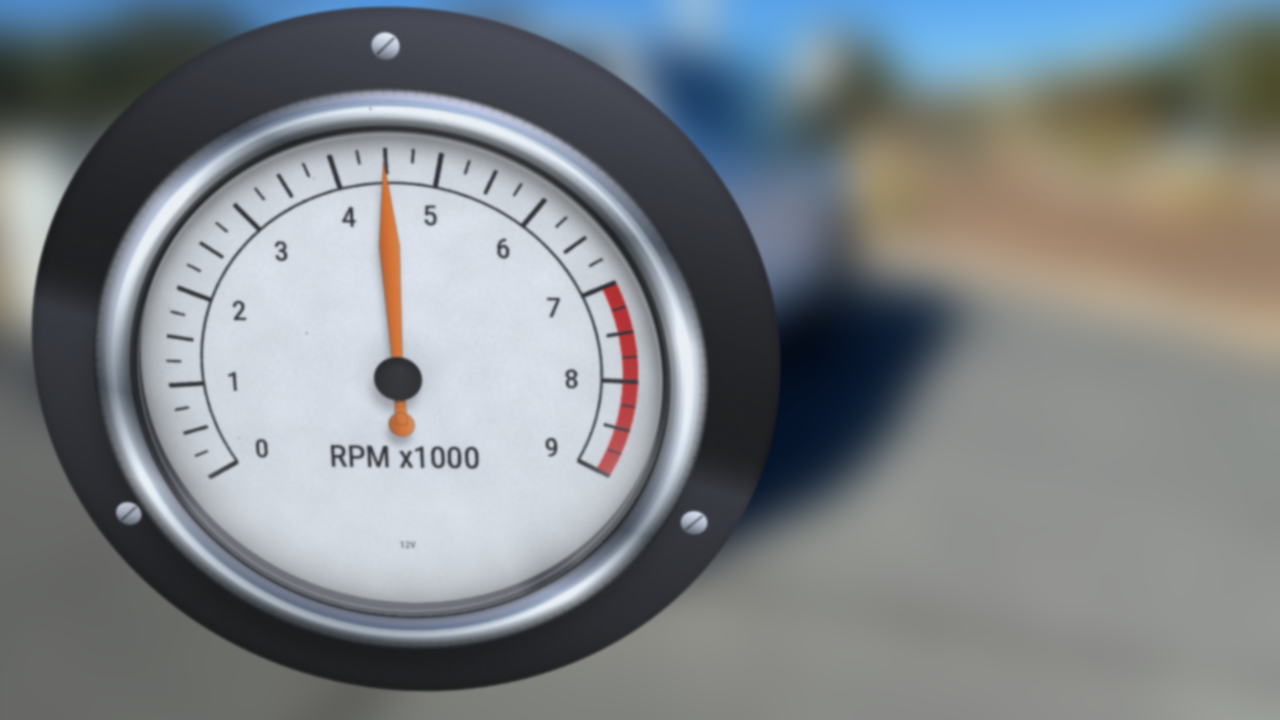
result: **4500** rpm
